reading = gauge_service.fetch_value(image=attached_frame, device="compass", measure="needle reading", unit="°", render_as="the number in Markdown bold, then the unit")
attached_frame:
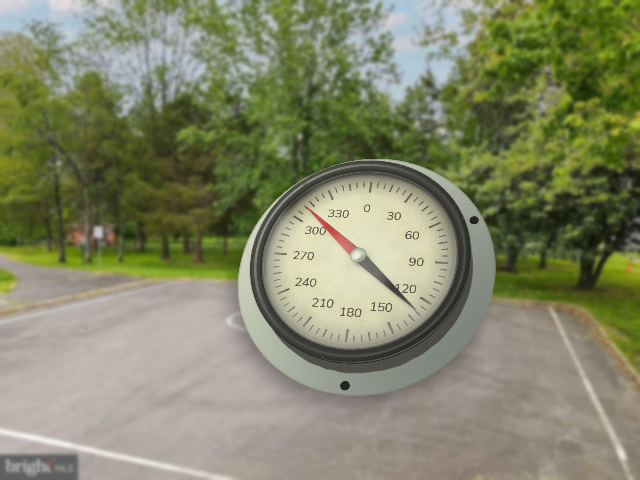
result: **310** °
